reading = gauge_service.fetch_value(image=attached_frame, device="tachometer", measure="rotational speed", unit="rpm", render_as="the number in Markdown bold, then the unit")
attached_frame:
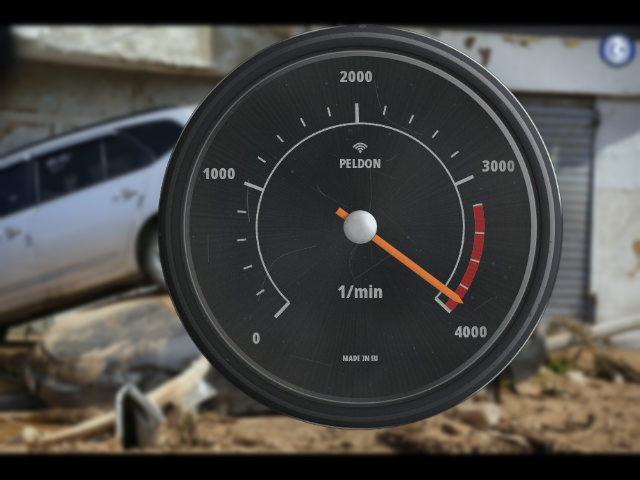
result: **3900** rpm
